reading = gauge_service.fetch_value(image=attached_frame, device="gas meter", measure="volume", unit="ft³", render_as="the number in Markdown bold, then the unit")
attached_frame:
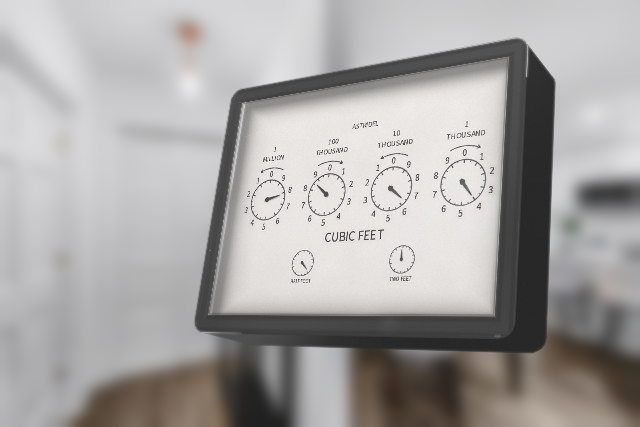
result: **786400** ft³
